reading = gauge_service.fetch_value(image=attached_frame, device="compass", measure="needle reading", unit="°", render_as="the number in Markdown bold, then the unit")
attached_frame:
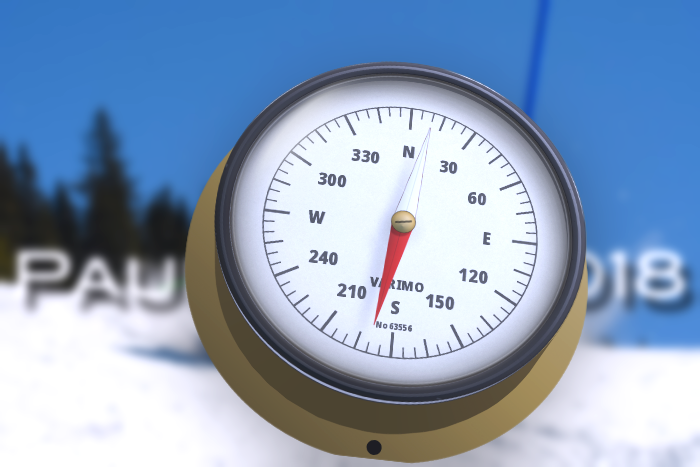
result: **190** °
